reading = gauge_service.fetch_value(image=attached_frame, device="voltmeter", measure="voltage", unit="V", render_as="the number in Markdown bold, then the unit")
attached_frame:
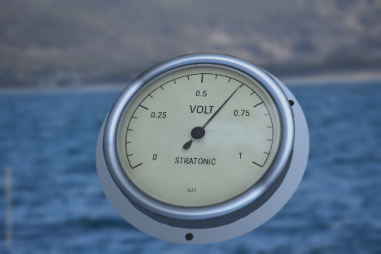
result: **0.65** V
